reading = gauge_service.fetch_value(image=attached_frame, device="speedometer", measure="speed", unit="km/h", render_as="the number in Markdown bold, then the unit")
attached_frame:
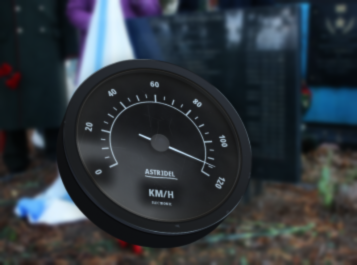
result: **115** km/h
